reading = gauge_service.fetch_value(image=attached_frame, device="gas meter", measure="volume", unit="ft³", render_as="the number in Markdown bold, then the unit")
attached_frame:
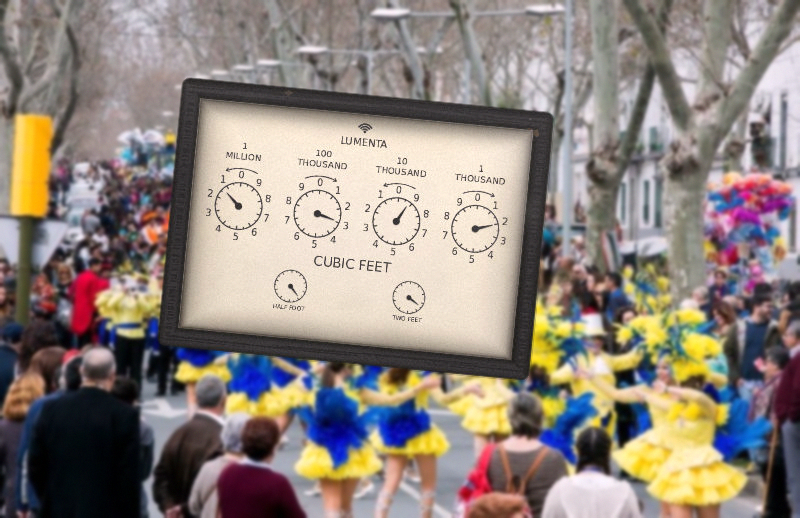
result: **129200** ft³
